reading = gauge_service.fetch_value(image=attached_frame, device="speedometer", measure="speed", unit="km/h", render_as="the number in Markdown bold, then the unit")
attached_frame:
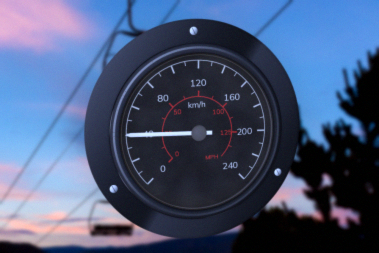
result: **40** km/h
